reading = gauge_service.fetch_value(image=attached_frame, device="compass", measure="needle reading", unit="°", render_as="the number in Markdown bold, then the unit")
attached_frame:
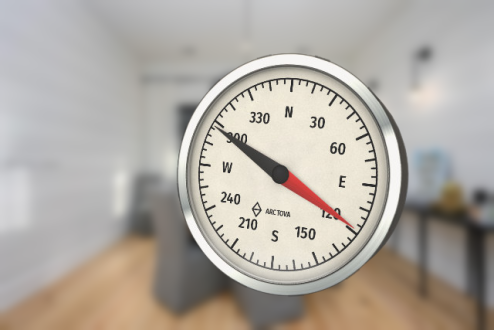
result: **117.5** °
